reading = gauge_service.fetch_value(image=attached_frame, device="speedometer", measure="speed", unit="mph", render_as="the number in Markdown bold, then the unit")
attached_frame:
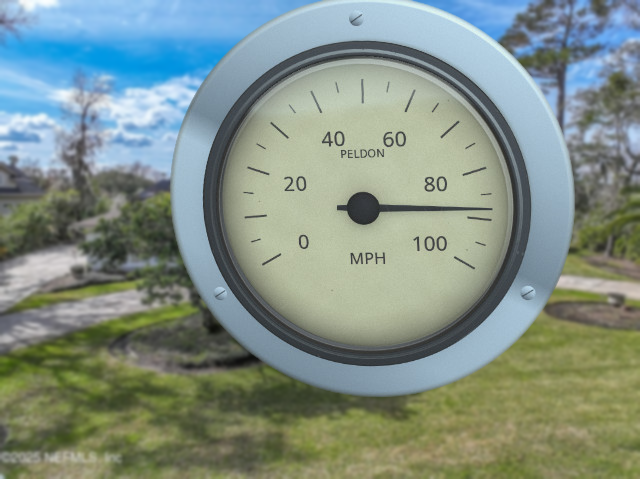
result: **87.5** mph
